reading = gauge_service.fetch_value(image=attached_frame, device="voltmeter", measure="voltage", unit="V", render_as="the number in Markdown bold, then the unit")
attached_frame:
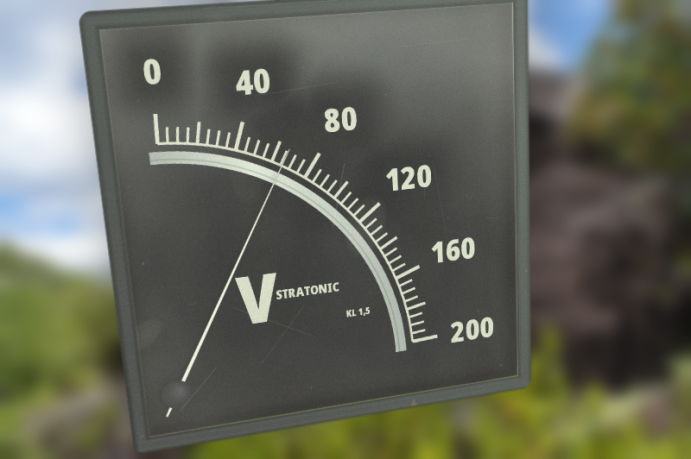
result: **65** V
